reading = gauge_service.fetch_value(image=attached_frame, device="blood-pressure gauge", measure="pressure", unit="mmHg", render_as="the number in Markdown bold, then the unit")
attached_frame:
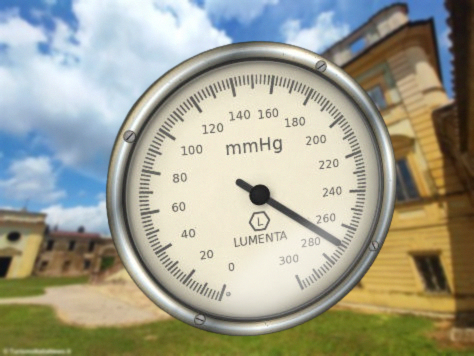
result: **270** mmHg
